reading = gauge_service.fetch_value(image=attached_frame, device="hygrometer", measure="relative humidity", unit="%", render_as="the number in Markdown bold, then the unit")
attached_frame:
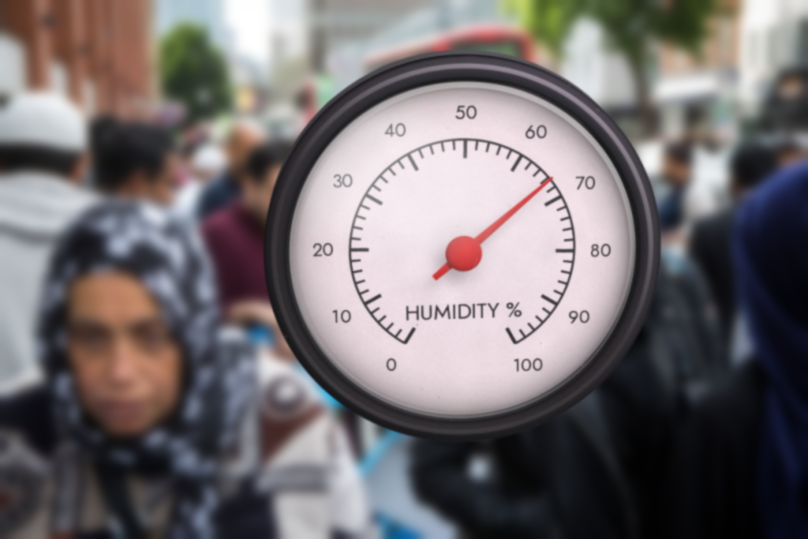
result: **66** %
